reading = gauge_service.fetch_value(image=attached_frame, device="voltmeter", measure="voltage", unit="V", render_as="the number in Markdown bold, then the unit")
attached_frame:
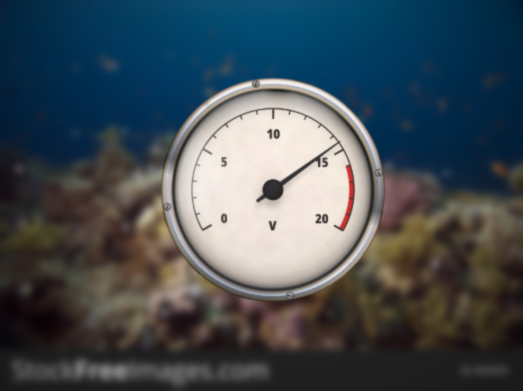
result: **14.5** V
